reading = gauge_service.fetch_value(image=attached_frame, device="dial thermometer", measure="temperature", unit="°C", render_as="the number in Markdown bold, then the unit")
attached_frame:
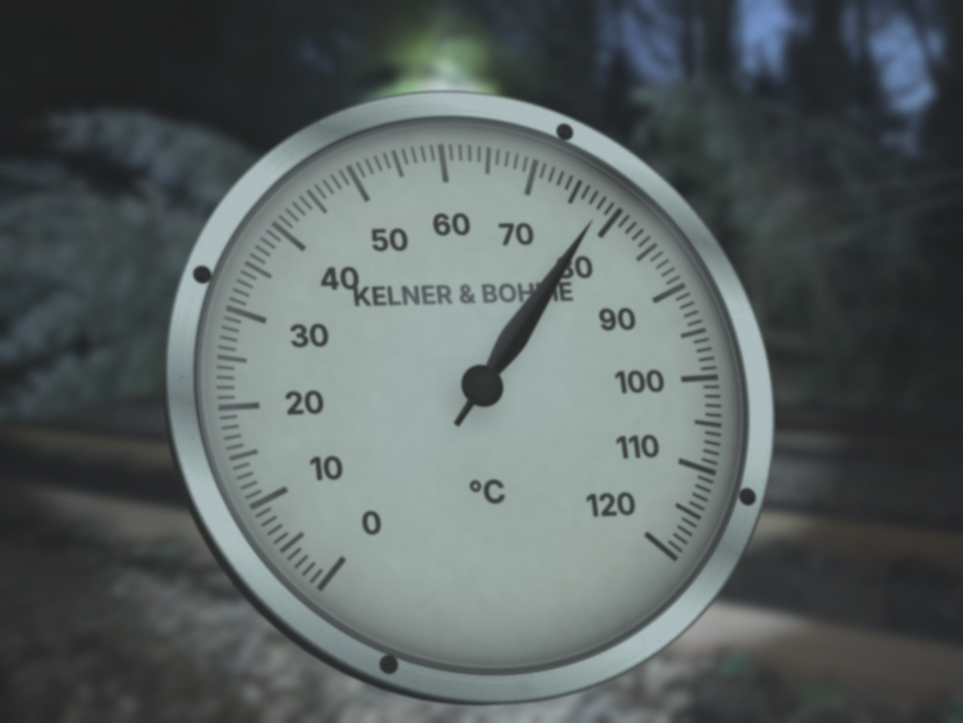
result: **78** °C
